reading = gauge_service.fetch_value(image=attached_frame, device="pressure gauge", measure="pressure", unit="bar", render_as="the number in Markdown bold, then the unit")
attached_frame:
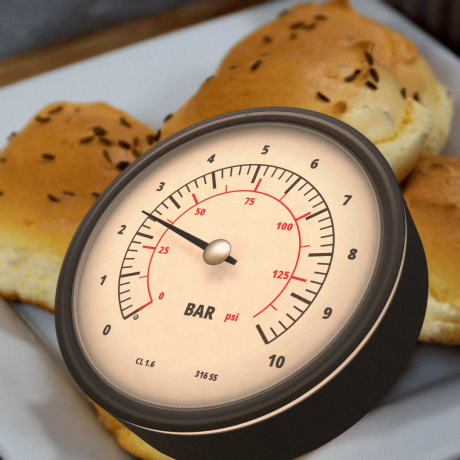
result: **2.4** bar
